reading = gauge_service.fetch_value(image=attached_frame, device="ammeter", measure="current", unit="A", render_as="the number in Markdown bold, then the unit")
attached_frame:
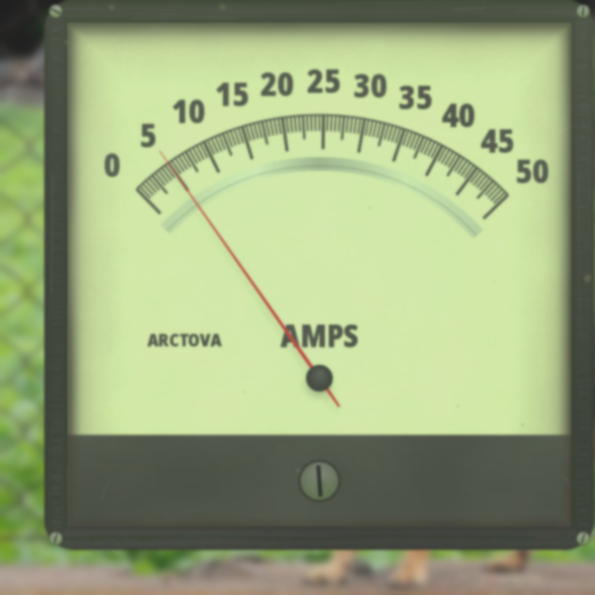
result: **5** A
